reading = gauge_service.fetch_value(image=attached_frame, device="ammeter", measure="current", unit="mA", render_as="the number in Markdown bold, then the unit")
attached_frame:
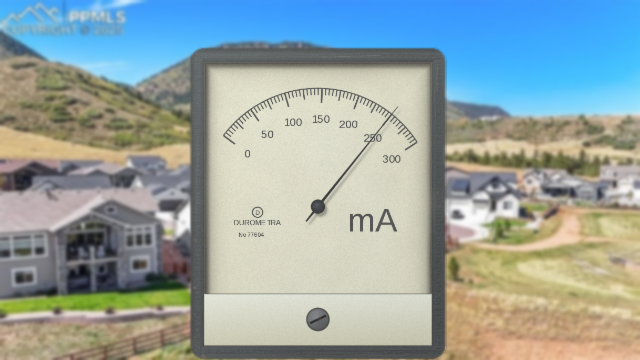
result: **250** mA
